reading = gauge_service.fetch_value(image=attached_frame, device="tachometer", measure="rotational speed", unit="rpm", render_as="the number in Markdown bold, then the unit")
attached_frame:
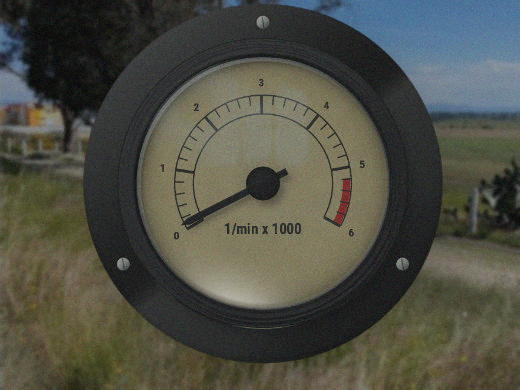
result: **100** rpm
